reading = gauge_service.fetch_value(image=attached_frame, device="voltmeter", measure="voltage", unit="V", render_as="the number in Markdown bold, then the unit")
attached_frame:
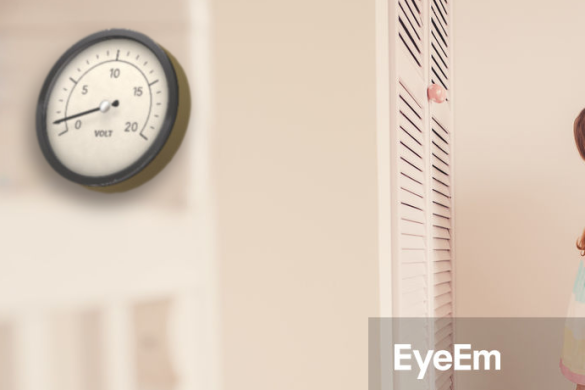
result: **1** V
